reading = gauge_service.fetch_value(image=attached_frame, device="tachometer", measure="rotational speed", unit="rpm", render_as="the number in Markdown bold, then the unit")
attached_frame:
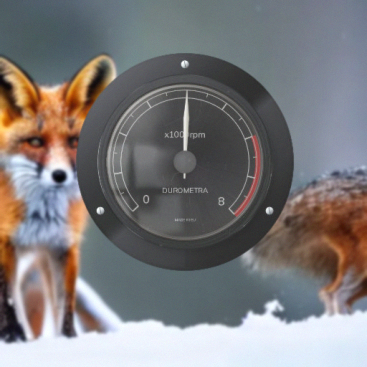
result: **4000** rpm
